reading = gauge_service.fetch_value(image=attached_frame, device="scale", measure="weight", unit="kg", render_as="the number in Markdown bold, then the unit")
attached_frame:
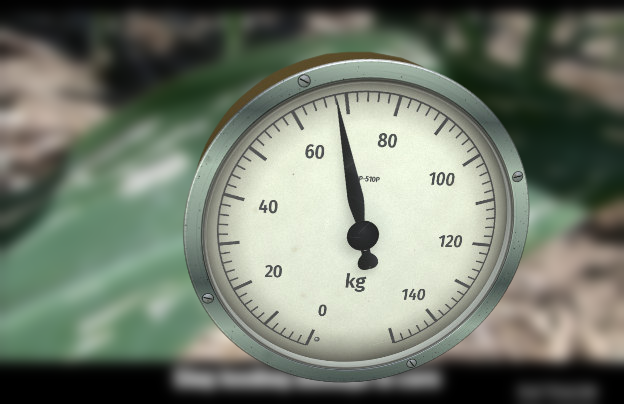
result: **68** kg
